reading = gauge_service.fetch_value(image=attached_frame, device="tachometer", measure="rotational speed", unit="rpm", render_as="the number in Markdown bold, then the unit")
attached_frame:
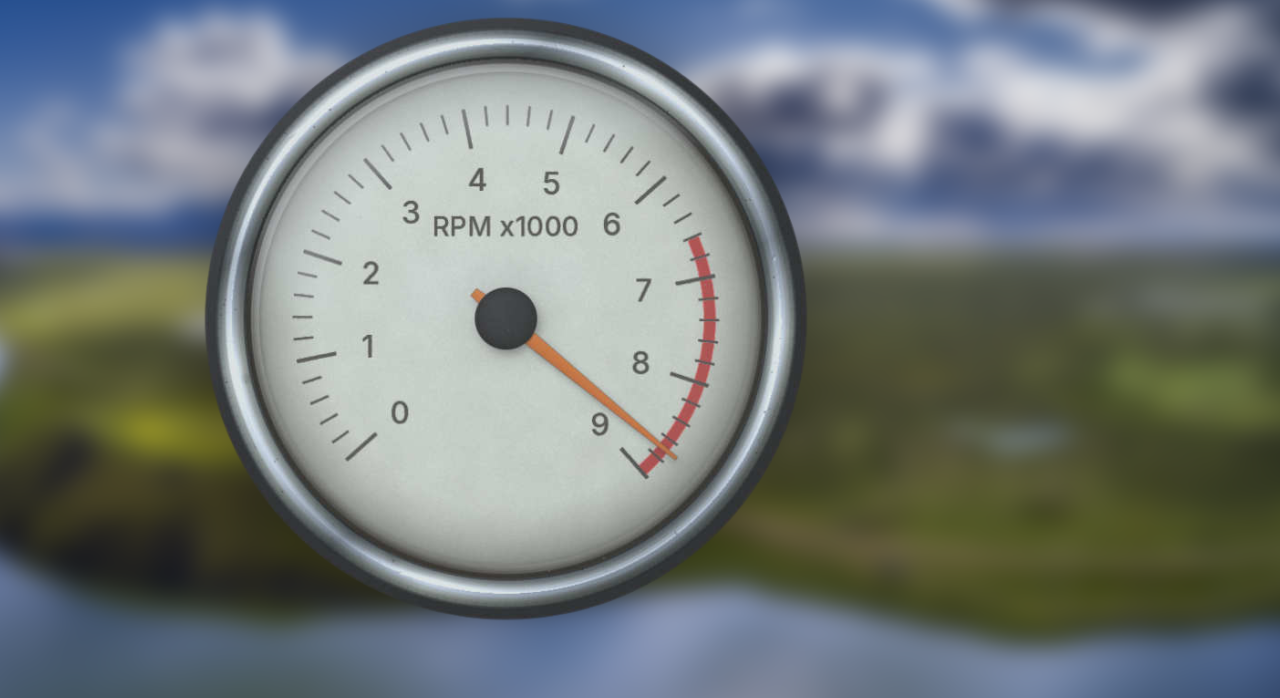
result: **8700** rpm
